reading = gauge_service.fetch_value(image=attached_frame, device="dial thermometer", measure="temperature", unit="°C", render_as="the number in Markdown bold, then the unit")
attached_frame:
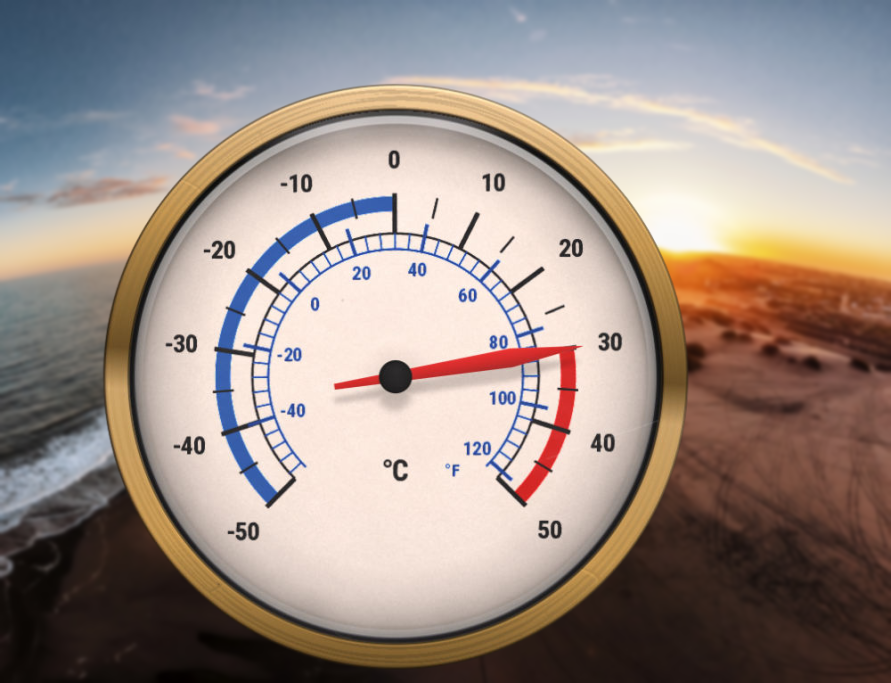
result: **30** °C
